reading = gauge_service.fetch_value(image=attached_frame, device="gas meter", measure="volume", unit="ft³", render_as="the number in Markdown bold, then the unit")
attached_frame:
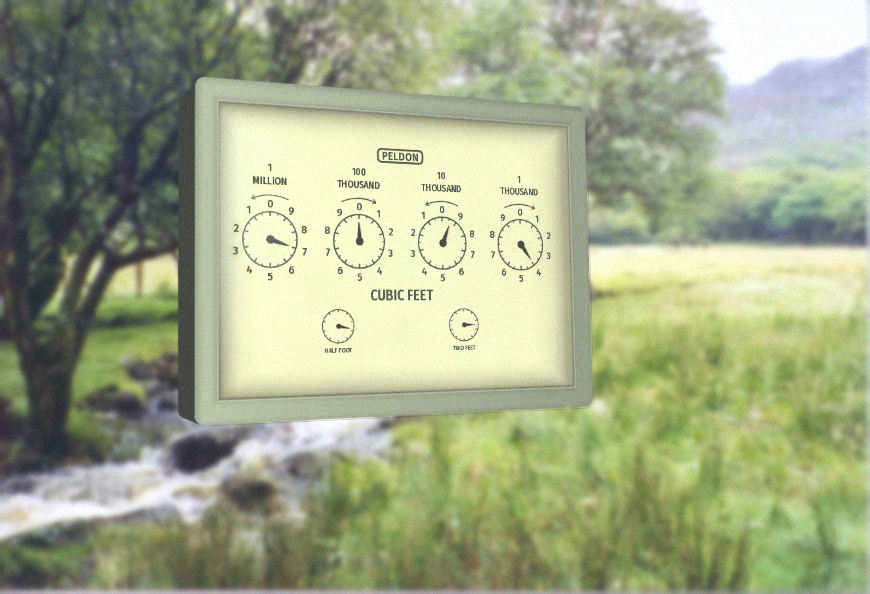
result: **699400** ft³
